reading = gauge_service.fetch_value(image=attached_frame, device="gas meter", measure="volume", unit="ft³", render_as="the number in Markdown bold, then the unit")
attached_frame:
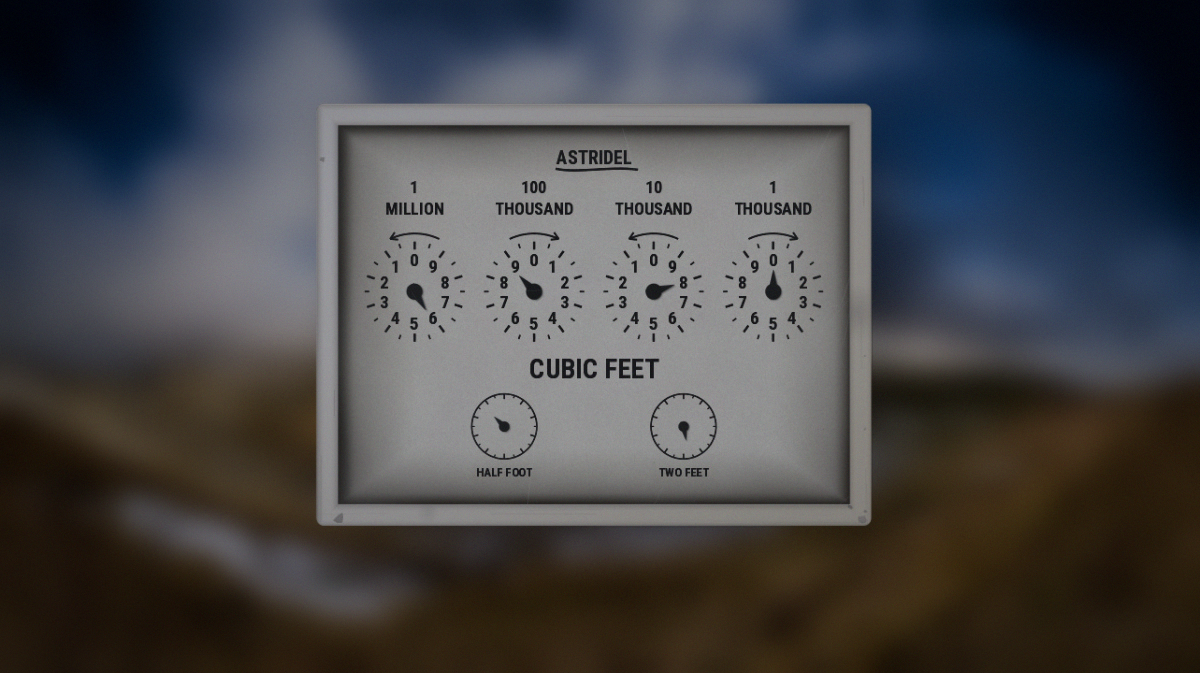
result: **588000** ft³
